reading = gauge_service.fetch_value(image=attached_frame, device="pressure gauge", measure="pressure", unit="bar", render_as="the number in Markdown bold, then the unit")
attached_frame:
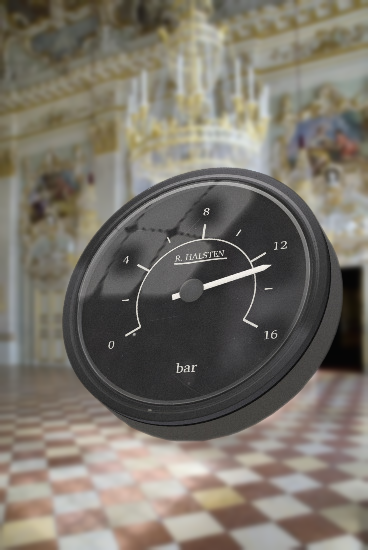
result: **13** bar
